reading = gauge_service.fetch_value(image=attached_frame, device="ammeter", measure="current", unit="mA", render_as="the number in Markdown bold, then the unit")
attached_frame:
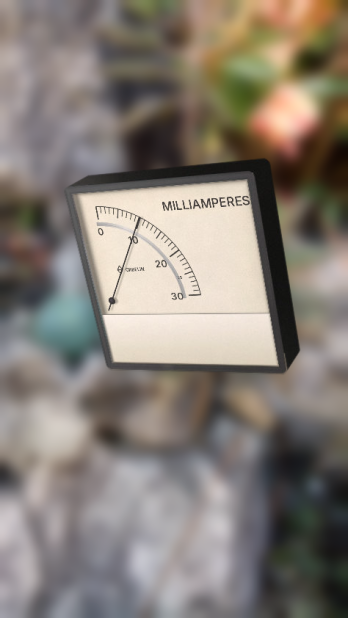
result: **10** mA
